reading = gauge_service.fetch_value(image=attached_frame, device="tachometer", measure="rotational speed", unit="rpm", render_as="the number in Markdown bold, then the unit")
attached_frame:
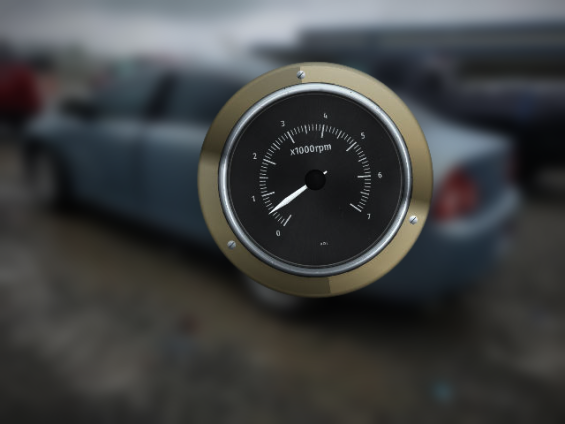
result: **500** rpm
